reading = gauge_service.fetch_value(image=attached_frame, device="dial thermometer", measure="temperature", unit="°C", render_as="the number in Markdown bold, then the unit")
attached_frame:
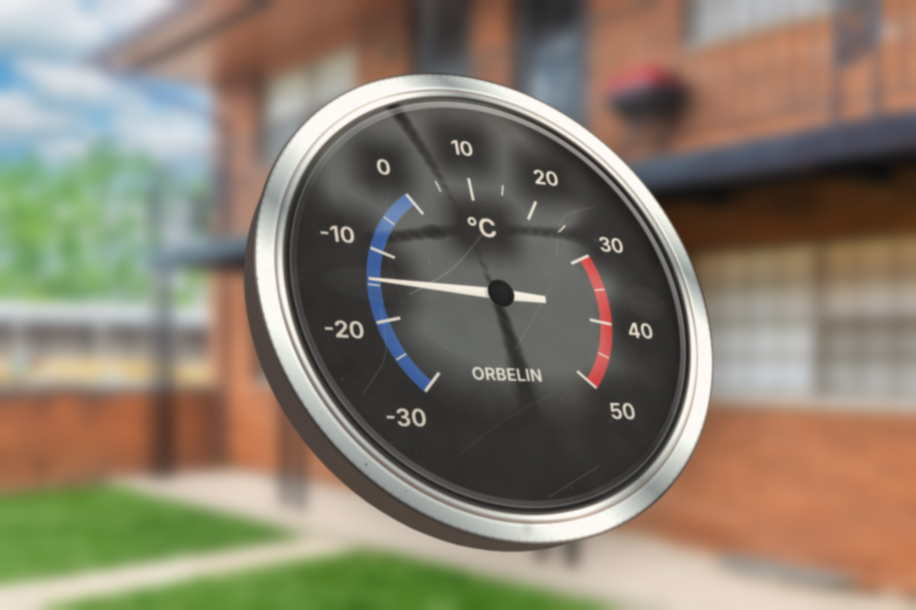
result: **-15** °C
